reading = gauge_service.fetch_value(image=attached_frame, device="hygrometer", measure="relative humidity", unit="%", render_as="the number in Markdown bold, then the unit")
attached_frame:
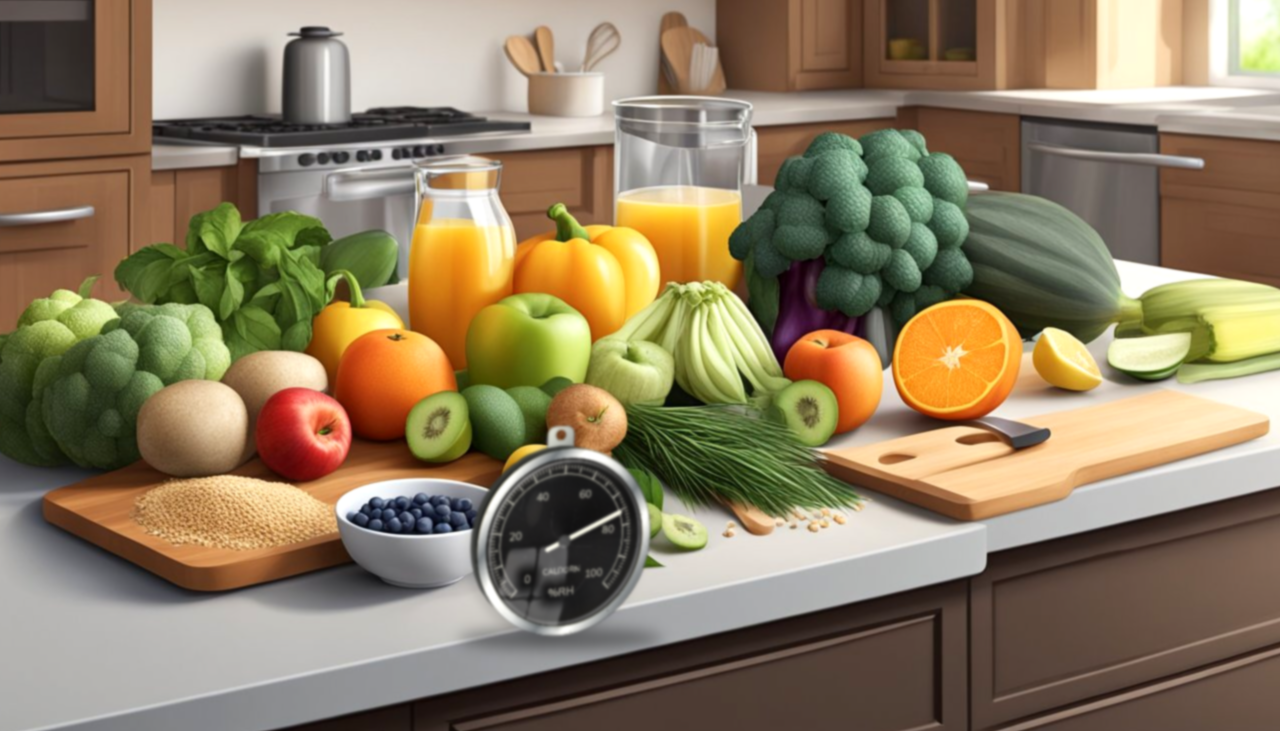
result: **75** %
